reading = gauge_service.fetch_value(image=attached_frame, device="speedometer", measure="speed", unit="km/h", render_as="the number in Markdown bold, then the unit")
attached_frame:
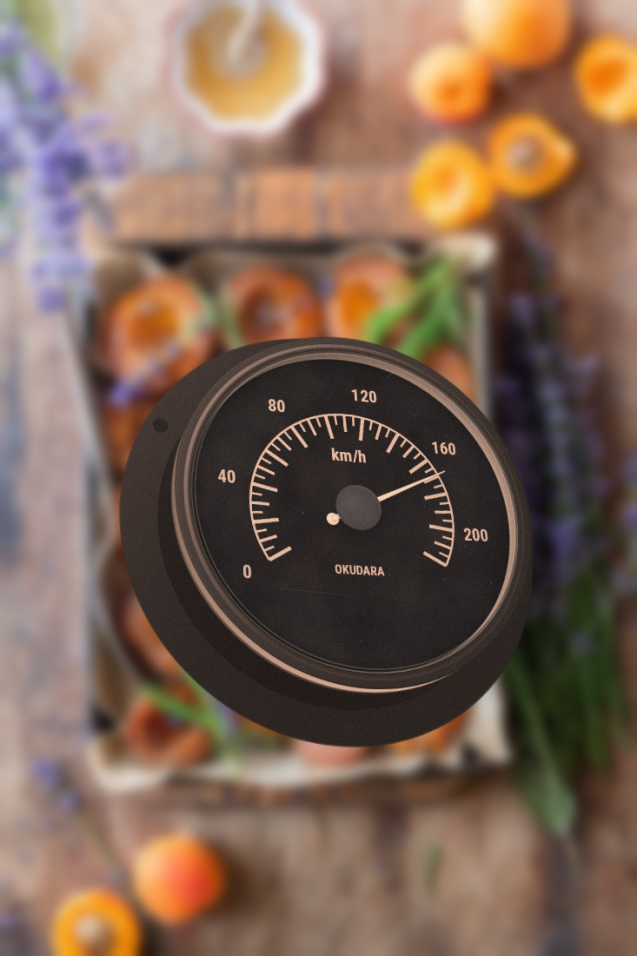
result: **170** km/h
